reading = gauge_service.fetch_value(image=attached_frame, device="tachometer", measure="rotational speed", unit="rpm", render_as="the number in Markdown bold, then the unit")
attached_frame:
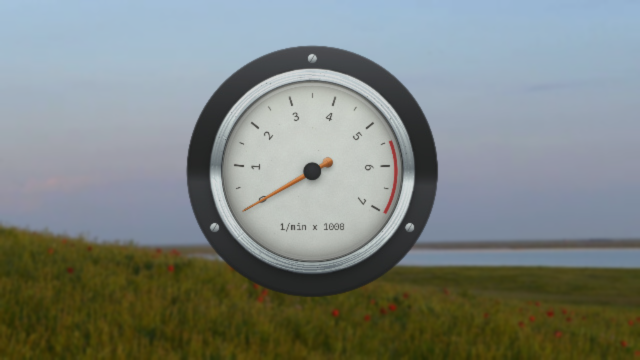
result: **0** rpm
